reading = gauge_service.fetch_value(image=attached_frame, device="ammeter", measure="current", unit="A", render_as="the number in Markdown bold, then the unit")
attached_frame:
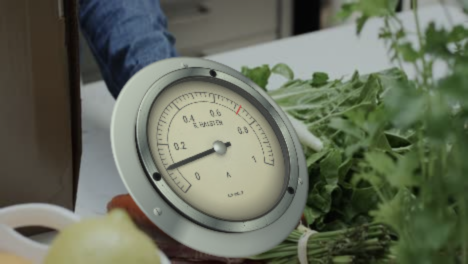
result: **0.1** A
